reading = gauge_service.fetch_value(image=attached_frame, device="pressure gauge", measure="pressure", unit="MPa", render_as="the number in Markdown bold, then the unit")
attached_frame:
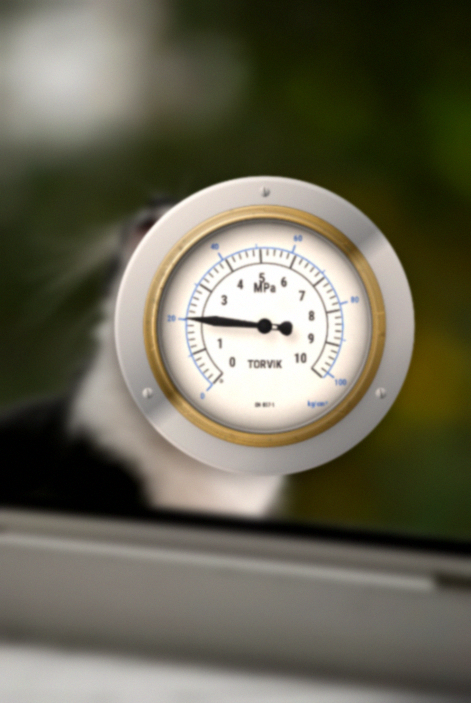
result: **2** MPa
